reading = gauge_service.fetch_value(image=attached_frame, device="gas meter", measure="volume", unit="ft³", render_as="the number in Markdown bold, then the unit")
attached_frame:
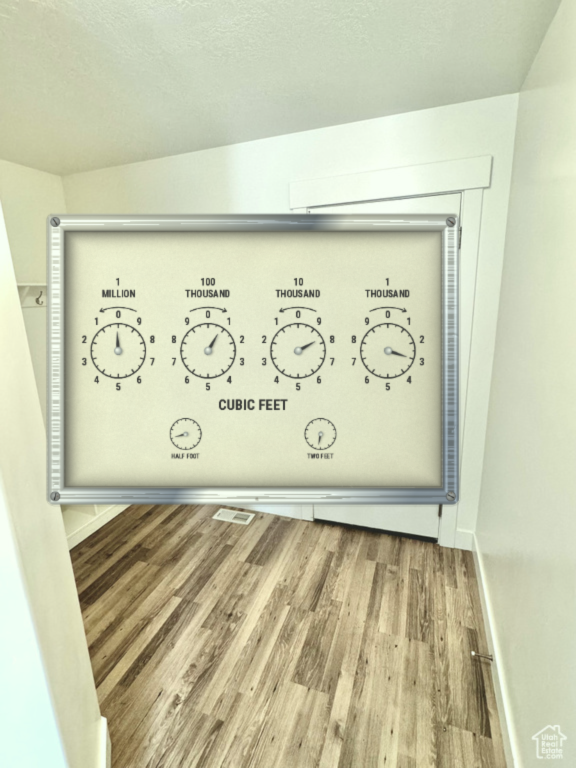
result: **8300** ft³
